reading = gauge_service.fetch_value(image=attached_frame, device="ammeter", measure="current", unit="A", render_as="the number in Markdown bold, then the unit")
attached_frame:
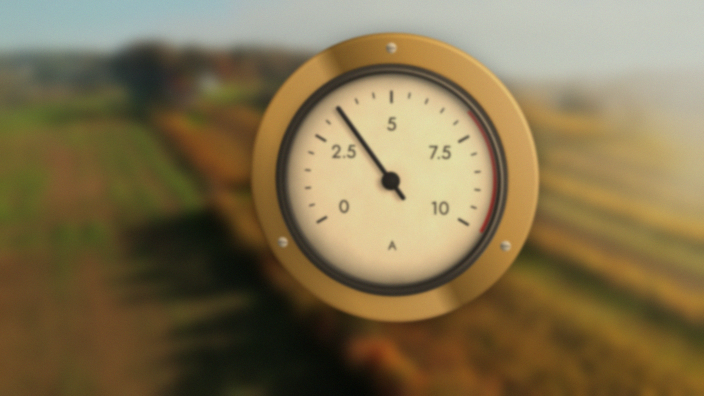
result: **3.5** A
